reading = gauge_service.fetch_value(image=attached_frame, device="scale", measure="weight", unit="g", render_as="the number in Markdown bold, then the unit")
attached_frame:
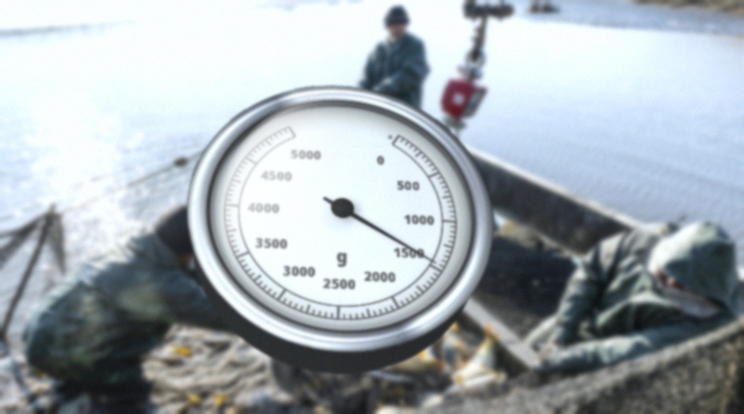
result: **1500** g
